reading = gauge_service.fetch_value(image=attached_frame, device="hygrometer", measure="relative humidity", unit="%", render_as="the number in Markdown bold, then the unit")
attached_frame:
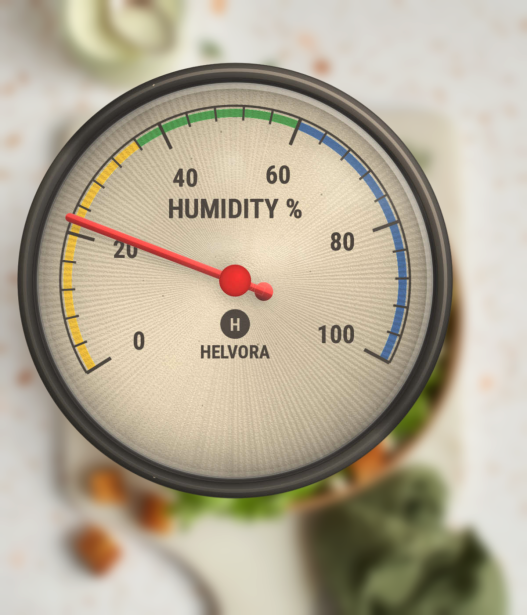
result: **22** %
